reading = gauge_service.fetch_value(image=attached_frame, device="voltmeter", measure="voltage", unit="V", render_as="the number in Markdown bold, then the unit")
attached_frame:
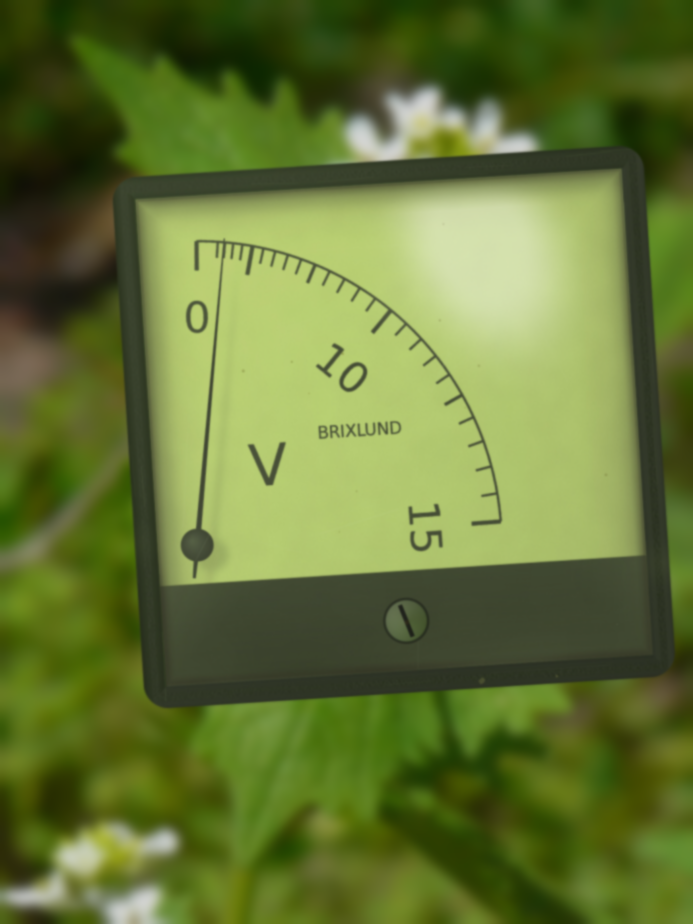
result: **3.5** V
